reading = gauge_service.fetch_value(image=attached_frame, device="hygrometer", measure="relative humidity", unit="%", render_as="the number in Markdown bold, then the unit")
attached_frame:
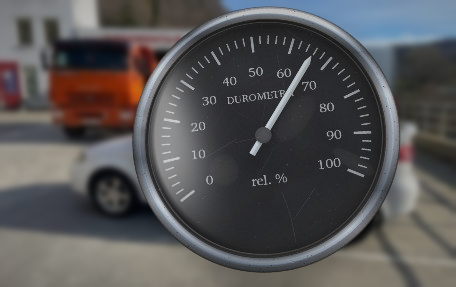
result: **66** %
